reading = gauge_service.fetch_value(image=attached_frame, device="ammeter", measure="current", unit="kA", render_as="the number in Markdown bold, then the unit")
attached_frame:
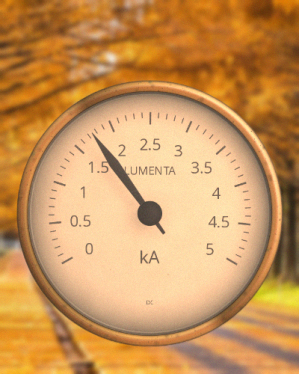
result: **1.75** kA
